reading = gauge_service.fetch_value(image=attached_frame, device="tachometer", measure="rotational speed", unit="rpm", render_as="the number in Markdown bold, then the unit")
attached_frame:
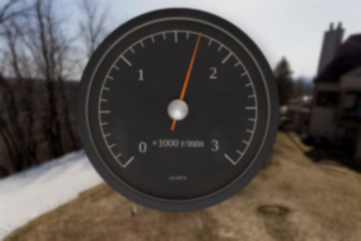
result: **1700** rpm
